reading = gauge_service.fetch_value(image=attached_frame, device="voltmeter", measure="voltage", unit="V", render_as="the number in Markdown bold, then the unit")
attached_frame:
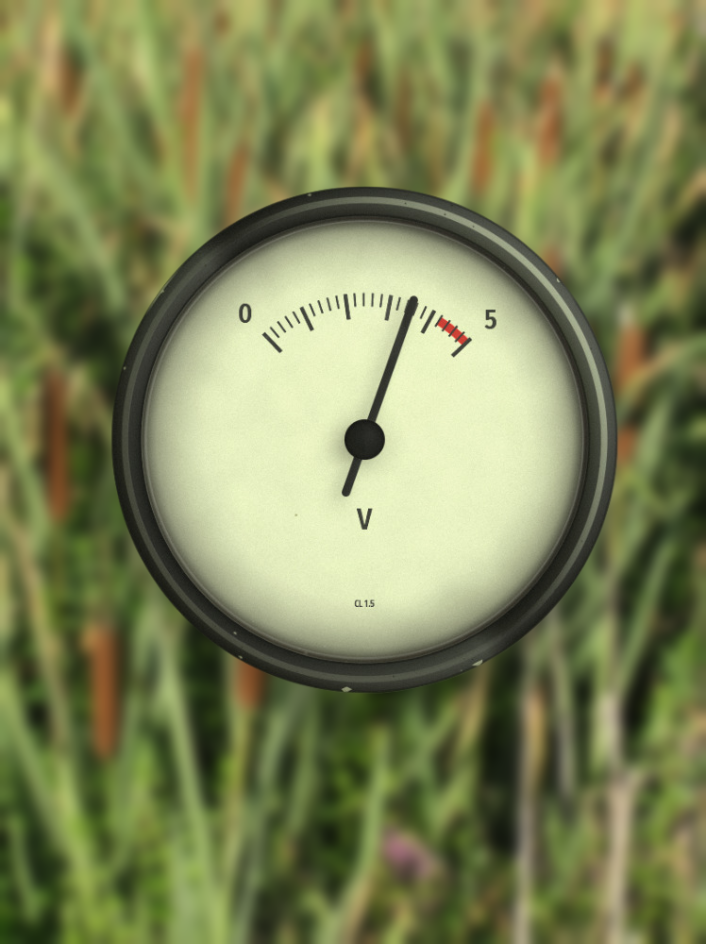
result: **3.5** V
